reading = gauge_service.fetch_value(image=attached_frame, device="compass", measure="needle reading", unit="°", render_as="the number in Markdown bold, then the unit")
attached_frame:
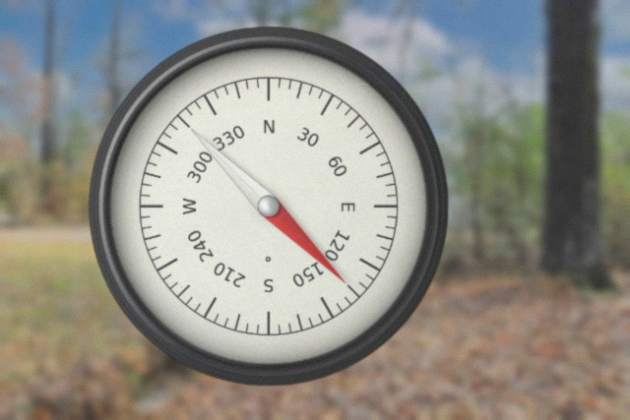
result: **135** °
